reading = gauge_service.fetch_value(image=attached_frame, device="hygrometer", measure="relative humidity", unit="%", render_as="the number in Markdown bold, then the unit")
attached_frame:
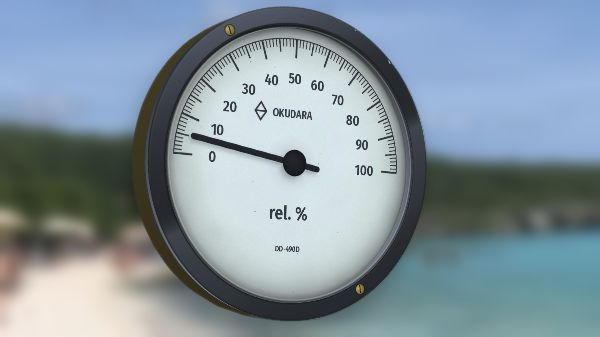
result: **5** %
